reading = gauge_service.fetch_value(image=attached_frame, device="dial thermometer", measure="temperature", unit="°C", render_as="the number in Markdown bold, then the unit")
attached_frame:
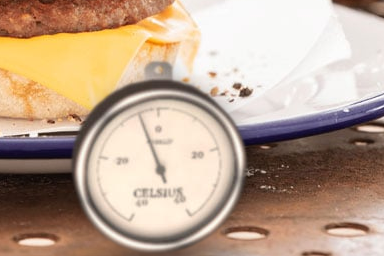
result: **-5** °C
